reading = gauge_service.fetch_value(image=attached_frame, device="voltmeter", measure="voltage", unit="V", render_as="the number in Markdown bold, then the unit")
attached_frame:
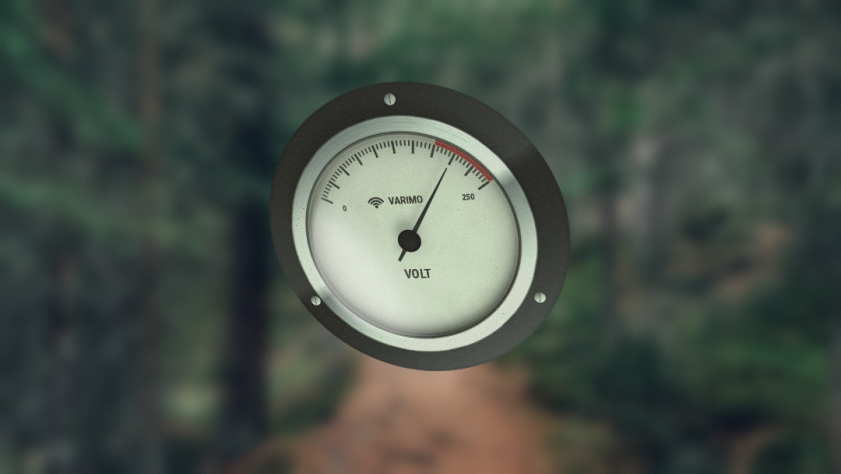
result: **200** V
